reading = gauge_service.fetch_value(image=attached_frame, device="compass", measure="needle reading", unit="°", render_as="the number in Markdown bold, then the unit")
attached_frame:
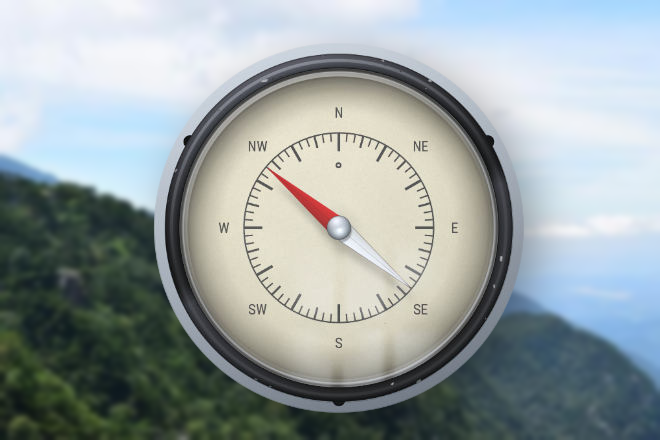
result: **310** °
